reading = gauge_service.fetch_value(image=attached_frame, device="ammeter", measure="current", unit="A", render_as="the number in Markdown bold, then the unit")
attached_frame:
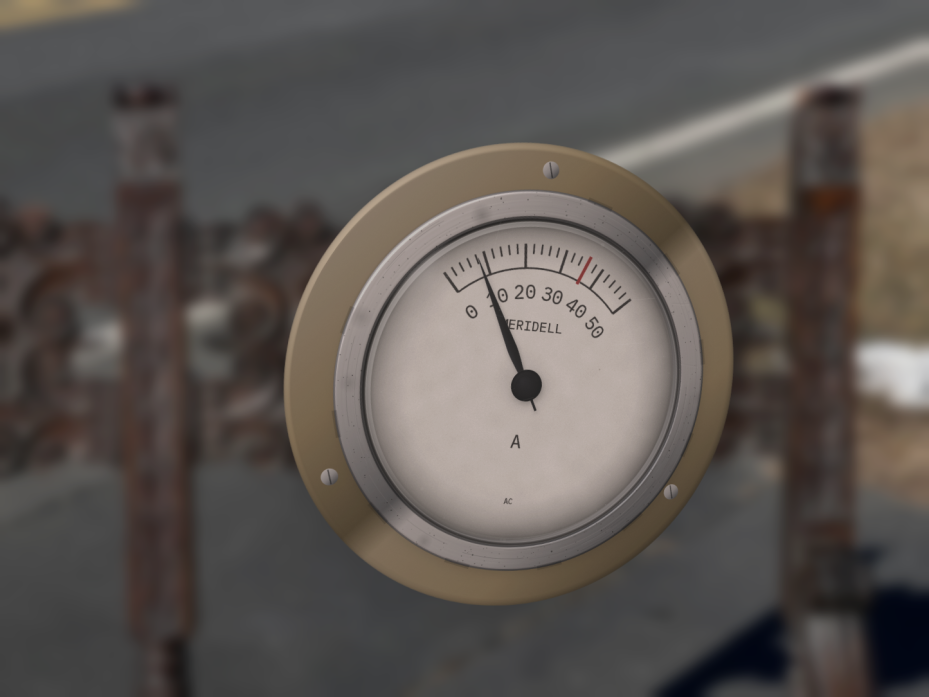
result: **8** A
